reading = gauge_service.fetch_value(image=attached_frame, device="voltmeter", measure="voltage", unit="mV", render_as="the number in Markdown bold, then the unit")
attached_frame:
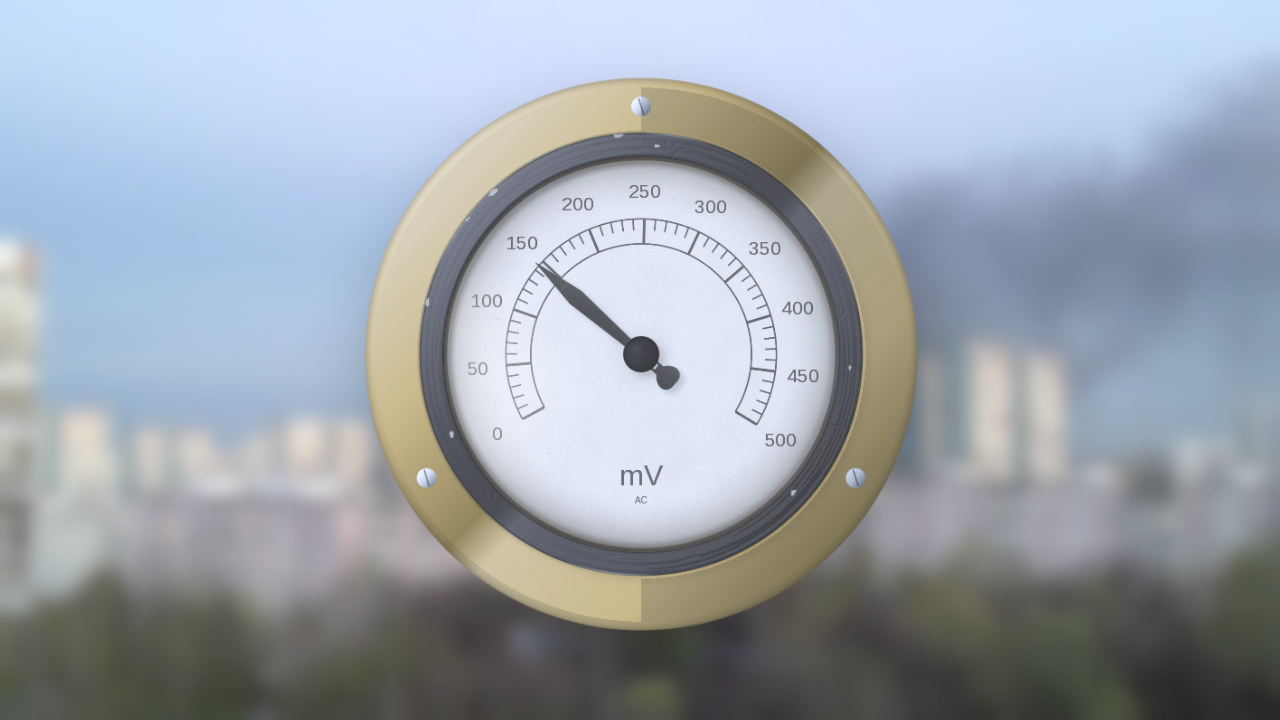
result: **145** mV
